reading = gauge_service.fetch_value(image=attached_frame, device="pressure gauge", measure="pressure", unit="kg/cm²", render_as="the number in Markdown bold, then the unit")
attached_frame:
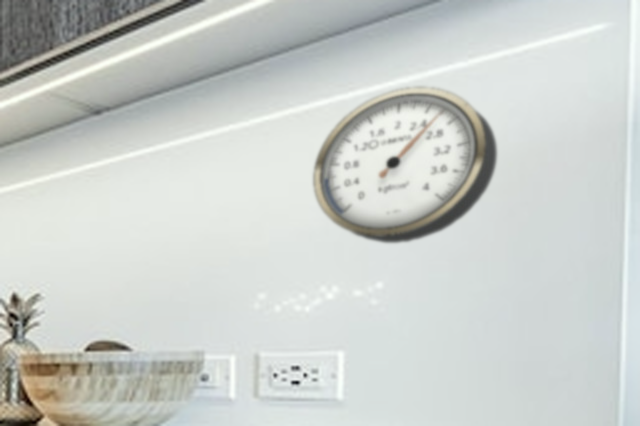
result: **2.6** kg/cm²
